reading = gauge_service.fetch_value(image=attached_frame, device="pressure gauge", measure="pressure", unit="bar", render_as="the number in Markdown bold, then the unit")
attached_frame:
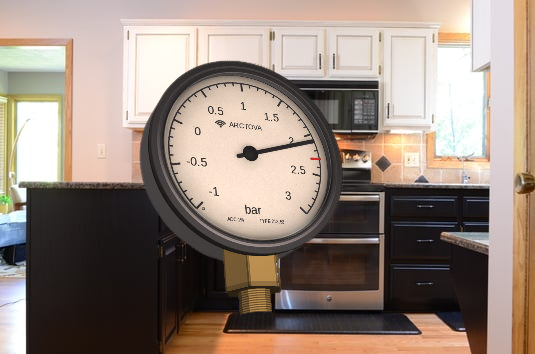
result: **2.1** bar
